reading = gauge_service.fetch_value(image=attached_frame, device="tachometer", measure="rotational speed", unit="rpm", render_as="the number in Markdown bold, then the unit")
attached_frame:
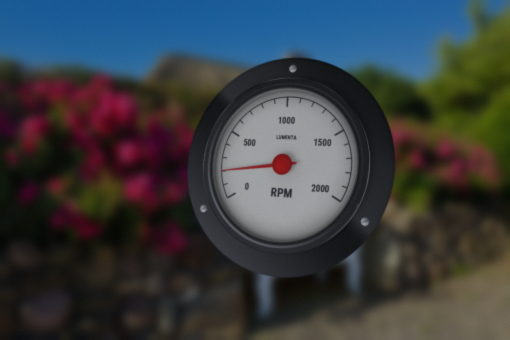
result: **200** rpm
